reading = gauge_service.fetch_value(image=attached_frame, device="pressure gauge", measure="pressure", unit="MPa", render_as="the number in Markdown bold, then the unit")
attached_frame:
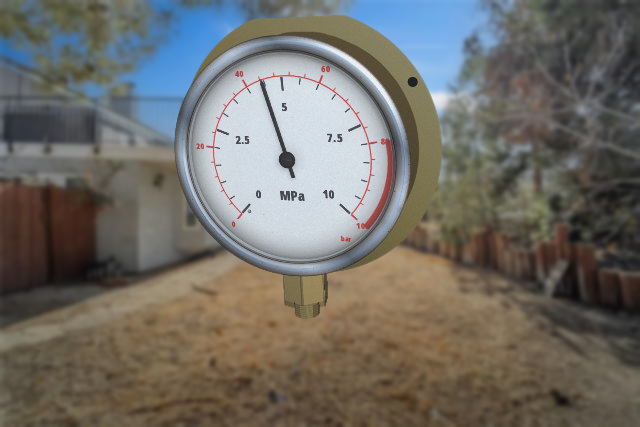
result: **4.5** MPa
